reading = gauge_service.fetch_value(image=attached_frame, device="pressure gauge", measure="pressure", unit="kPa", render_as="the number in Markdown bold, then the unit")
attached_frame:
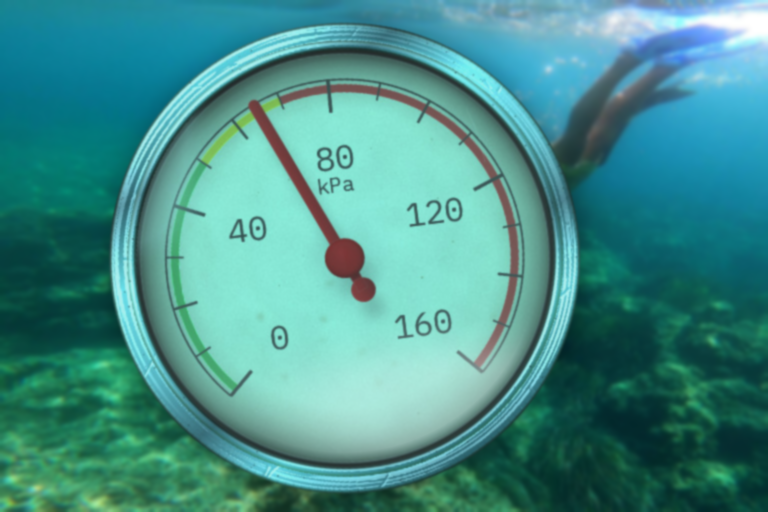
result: **65** kPa
